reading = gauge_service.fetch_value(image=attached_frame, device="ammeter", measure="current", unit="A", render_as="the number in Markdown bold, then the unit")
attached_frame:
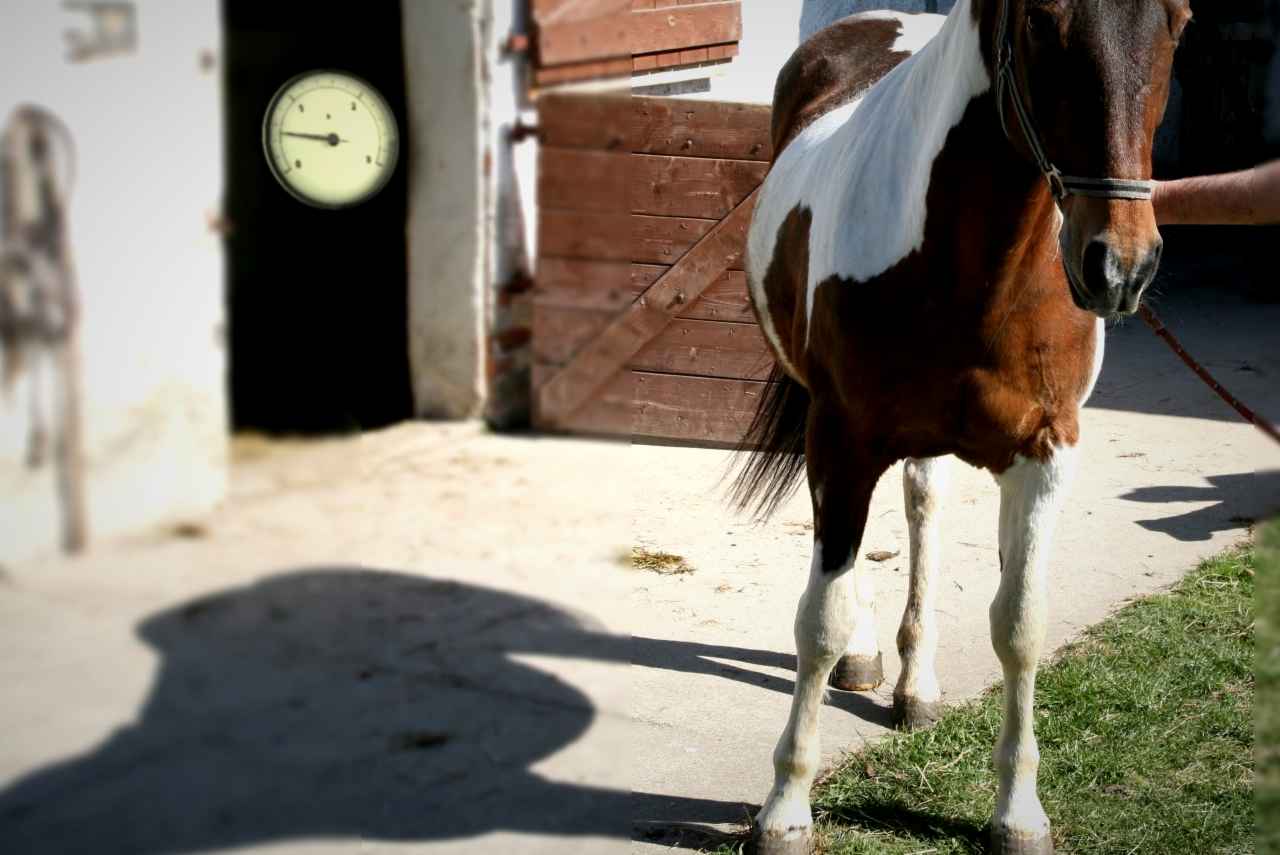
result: **0.5** A
